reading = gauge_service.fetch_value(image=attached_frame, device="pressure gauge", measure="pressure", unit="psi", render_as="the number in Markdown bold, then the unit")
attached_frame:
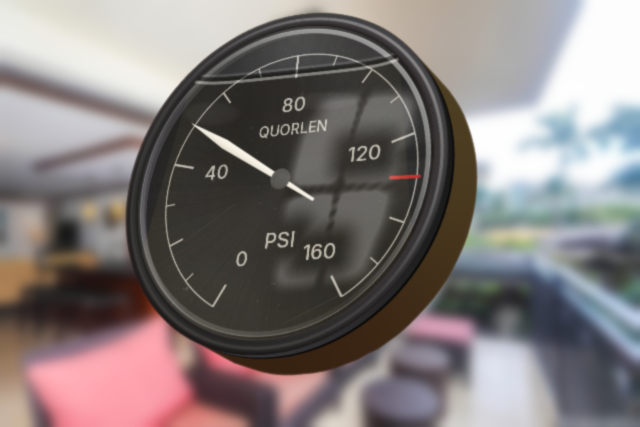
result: **50** psi
